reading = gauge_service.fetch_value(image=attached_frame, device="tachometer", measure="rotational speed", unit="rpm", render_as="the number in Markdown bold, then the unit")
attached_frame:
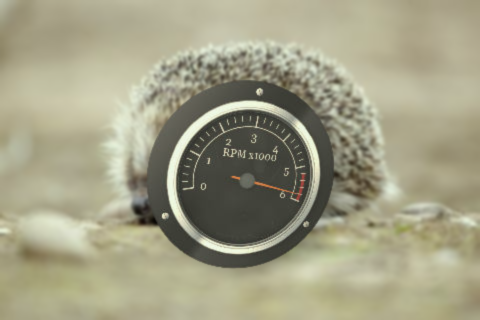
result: **5800** rpm
